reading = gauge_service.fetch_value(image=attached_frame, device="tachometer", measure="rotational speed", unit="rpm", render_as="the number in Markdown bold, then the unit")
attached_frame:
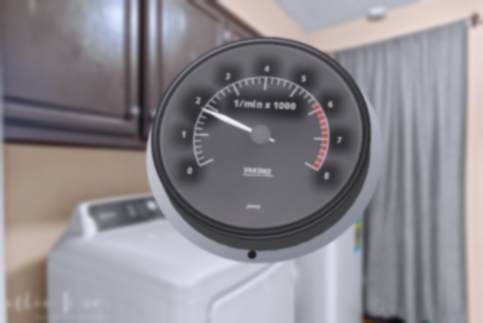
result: **1800** rpm
